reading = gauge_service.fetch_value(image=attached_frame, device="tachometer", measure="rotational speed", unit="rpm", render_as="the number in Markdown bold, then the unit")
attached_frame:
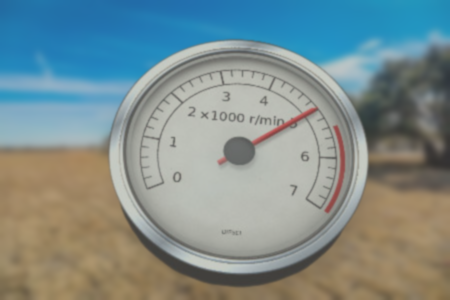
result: **5000** rpm
